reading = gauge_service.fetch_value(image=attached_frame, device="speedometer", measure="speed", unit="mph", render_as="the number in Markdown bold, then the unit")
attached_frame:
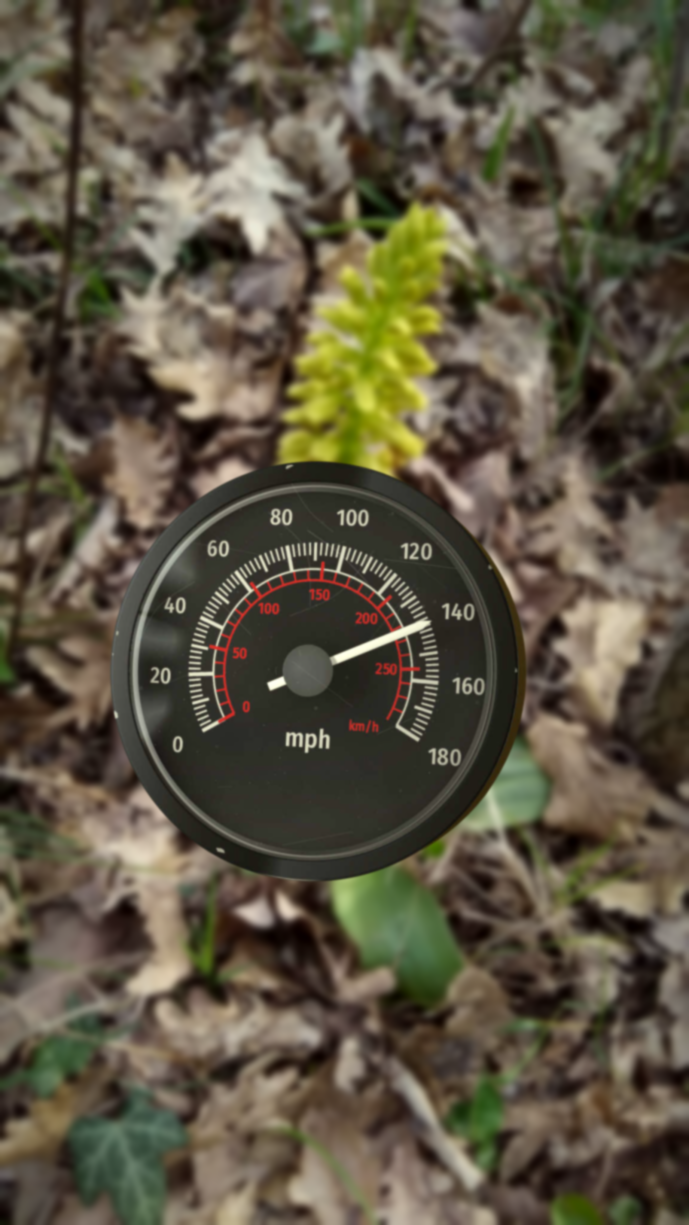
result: **140** mph
